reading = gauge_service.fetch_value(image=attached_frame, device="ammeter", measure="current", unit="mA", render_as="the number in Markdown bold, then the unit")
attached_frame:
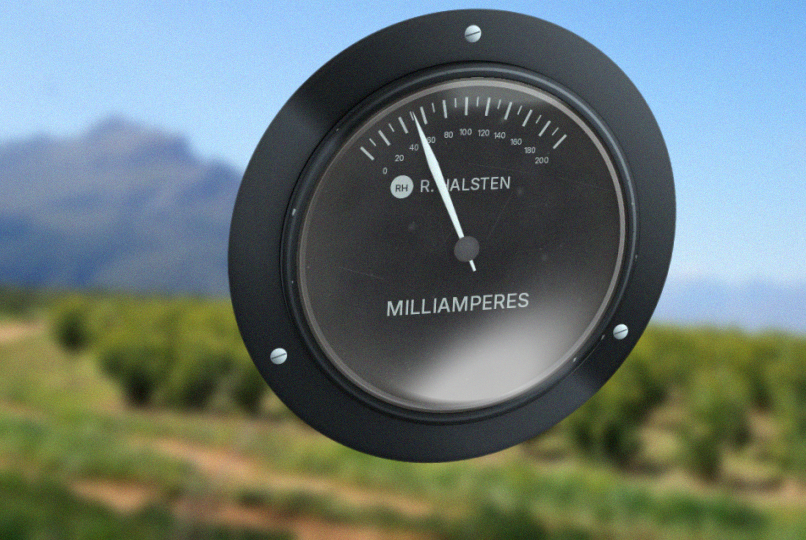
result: **50** mA
